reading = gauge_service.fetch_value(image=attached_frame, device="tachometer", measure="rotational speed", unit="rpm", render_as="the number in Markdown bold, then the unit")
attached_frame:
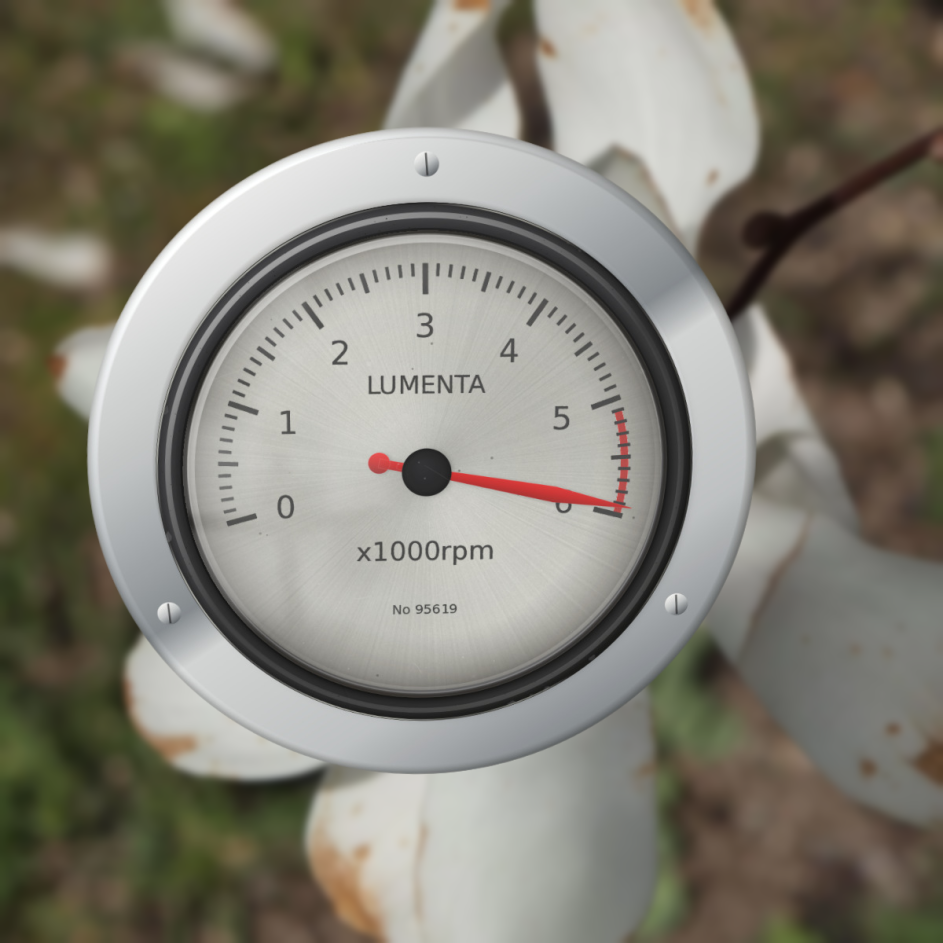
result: **5900** rpm
